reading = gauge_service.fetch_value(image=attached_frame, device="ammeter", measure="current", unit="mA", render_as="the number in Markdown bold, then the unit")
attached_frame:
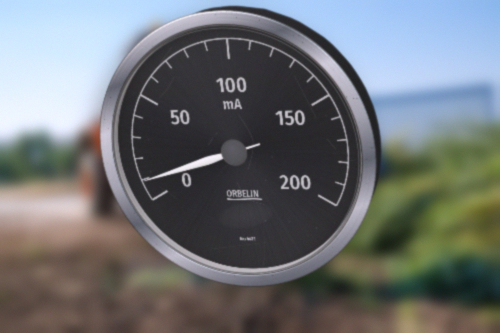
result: **10** mA
